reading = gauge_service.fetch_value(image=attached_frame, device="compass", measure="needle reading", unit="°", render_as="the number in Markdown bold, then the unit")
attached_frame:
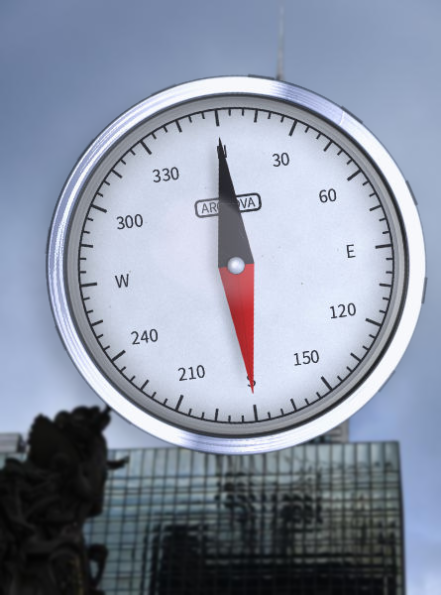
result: **180** °
